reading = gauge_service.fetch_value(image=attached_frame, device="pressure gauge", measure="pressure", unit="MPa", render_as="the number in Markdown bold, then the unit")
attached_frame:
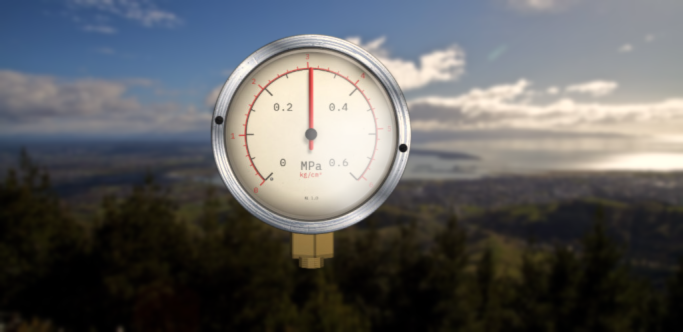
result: **0.3** MPa
